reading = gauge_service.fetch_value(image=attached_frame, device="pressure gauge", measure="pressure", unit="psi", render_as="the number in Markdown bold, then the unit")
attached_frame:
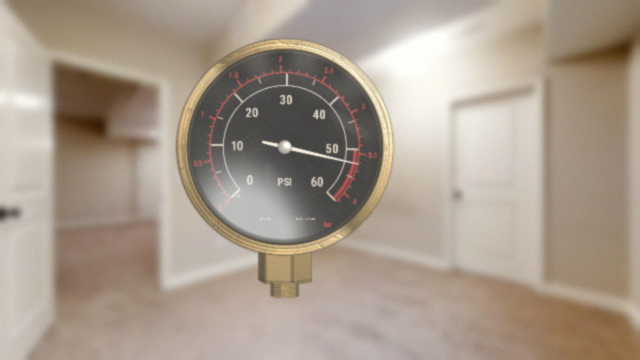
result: **52.5** psi
